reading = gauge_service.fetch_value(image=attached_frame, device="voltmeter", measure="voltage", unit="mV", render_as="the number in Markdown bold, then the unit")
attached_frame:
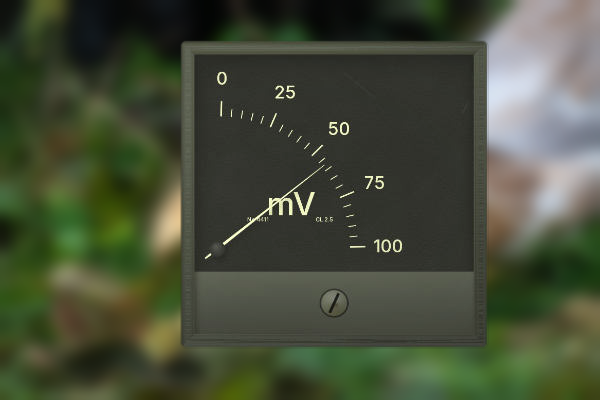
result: **57.5** mV
